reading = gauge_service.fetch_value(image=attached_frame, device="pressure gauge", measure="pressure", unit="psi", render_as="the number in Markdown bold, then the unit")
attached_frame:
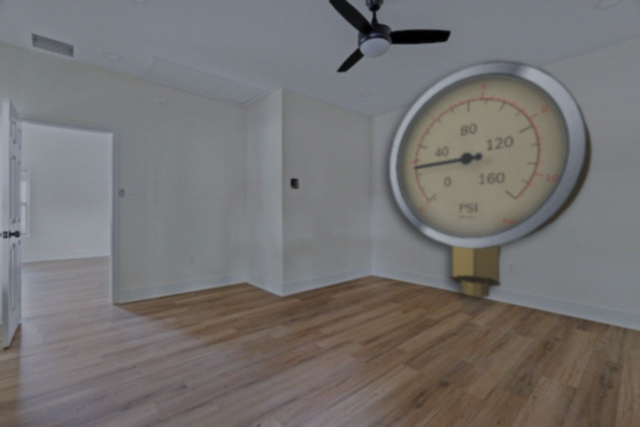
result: **25** psi
